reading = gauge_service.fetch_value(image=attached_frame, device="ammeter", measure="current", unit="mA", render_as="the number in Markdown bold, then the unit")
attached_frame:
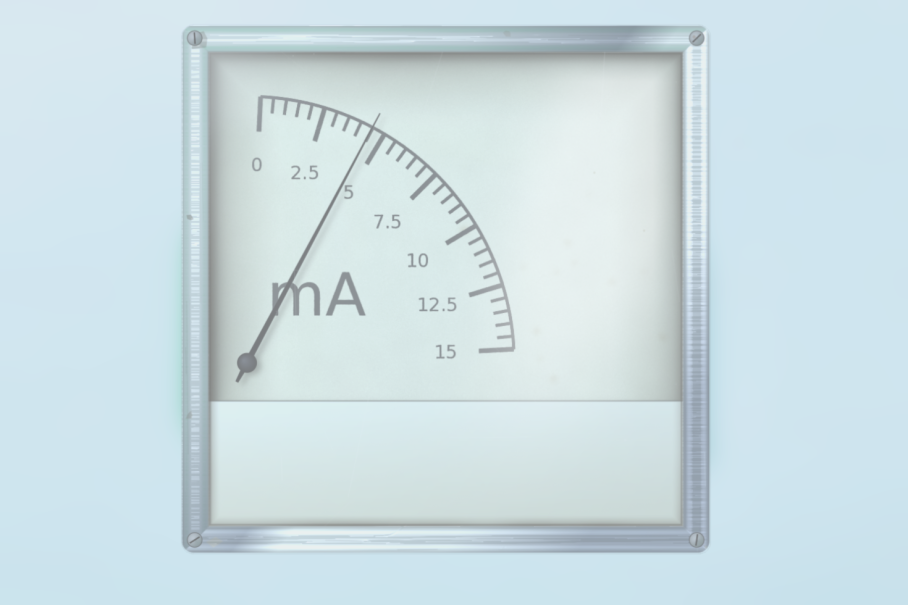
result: **4.5** mA
